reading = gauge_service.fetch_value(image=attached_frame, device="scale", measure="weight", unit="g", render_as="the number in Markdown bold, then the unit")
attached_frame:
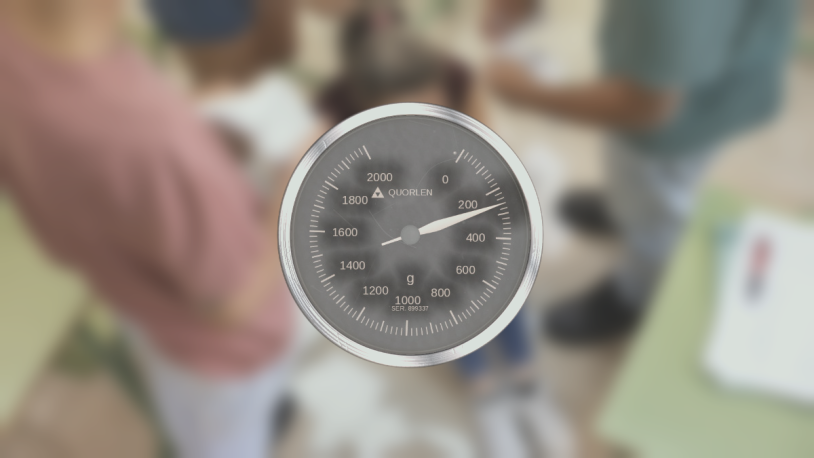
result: **260** g
